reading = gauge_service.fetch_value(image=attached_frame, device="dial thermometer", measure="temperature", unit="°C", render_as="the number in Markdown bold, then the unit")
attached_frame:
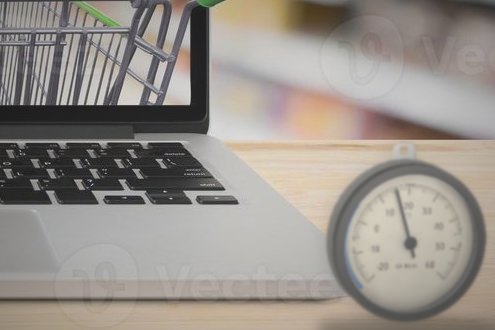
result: **15** °C
